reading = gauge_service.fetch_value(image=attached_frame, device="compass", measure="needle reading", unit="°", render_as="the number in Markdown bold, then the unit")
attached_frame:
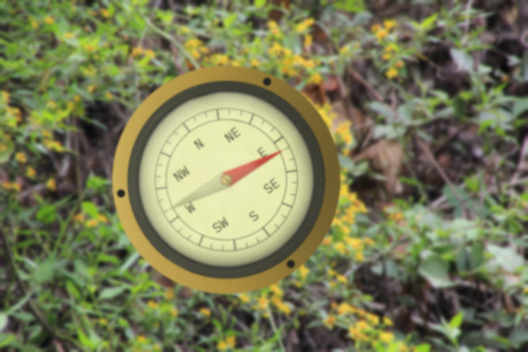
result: **100** °
